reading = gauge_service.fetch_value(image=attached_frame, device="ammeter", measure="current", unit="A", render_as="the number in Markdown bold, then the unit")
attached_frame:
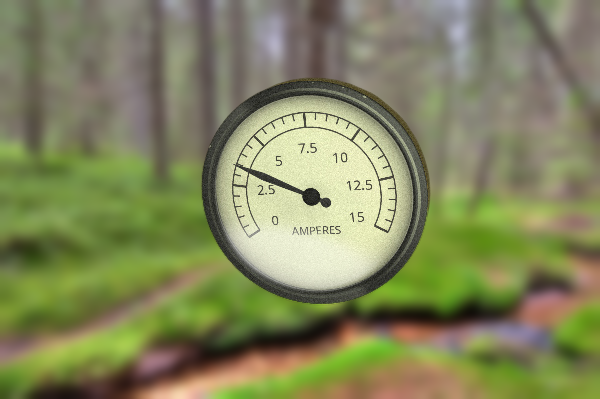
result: **3.5** A
